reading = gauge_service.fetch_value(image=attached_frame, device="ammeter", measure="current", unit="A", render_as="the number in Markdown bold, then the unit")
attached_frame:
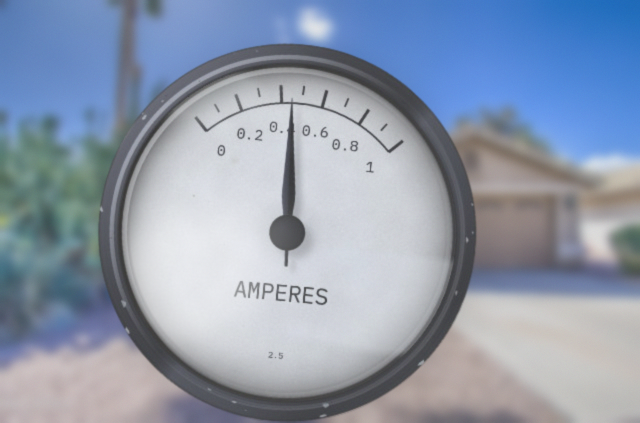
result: **0.45** A
